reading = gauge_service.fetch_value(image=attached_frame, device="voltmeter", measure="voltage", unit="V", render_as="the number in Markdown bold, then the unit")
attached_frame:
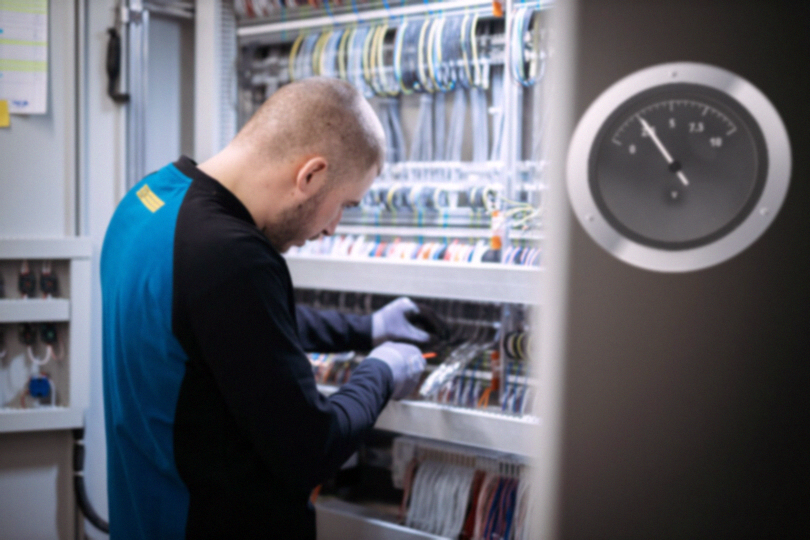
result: **2.5** V
